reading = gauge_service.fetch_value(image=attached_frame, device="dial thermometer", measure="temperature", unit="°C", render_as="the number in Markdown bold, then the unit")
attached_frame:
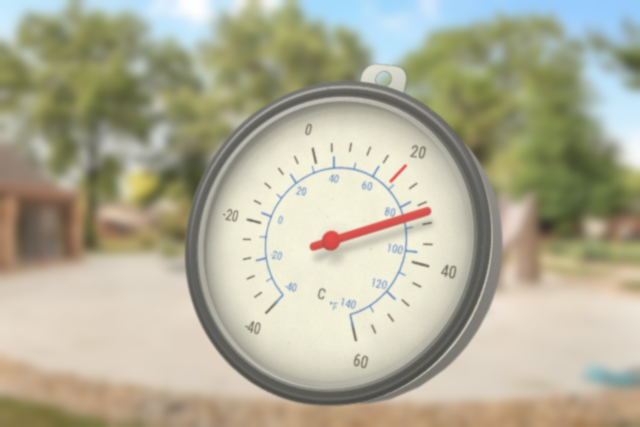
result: **30** °C
